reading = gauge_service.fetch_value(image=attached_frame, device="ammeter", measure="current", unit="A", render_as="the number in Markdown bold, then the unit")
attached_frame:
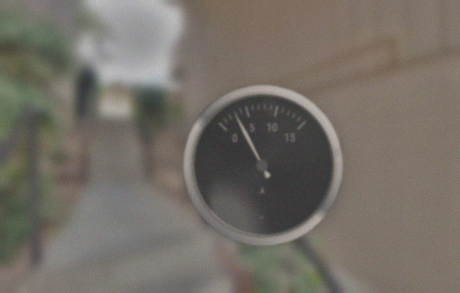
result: **3** A
